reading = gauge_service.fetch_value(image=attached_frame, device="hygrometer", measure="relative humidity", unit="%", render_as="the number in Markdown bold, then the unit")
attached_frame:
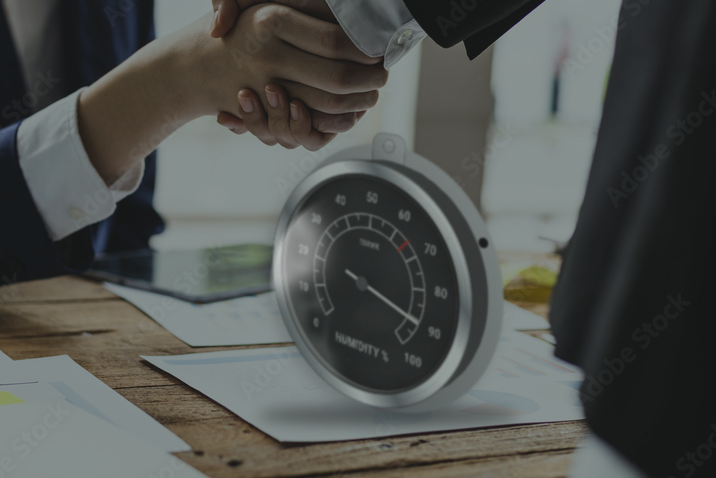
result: **90** %
